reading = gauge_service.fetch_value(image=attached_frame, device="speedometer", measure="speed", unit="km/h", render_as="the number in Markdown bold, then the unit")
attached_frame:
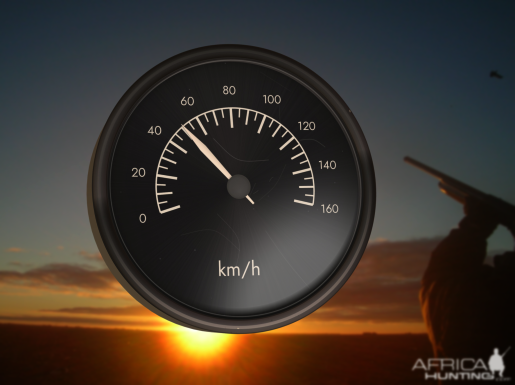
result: **50** km/h
